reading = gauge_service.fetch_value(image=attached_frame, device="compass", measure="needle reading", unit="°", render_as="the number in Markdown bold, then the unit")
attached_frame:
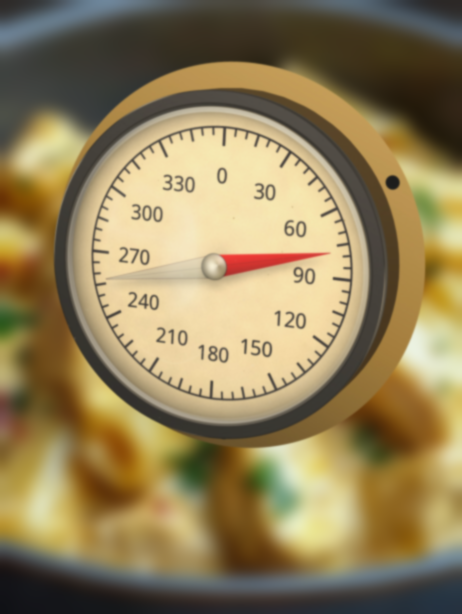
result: **77.5** °
